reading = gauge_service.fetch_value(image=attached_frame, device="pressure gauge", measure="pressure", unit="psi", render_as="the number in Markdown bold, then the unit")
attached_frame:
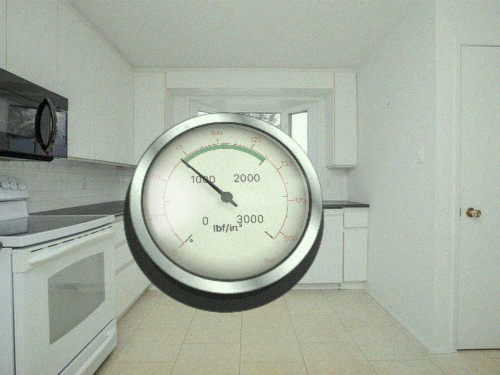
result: **1000** psi
